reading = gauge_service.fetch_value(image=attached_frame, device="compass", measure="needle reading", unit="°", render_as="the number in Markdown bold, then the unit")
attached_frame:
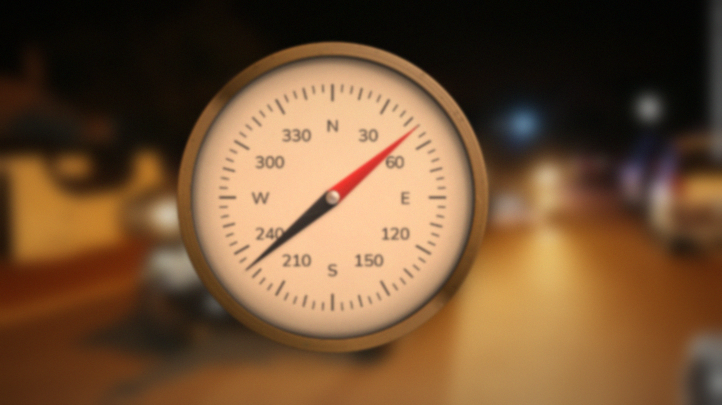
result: **50** °
